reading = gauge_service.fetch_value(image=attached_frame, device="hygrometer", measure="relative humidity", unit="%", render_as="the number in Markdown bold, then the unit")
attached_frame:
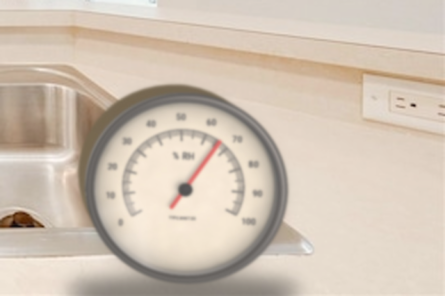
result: **65** %
